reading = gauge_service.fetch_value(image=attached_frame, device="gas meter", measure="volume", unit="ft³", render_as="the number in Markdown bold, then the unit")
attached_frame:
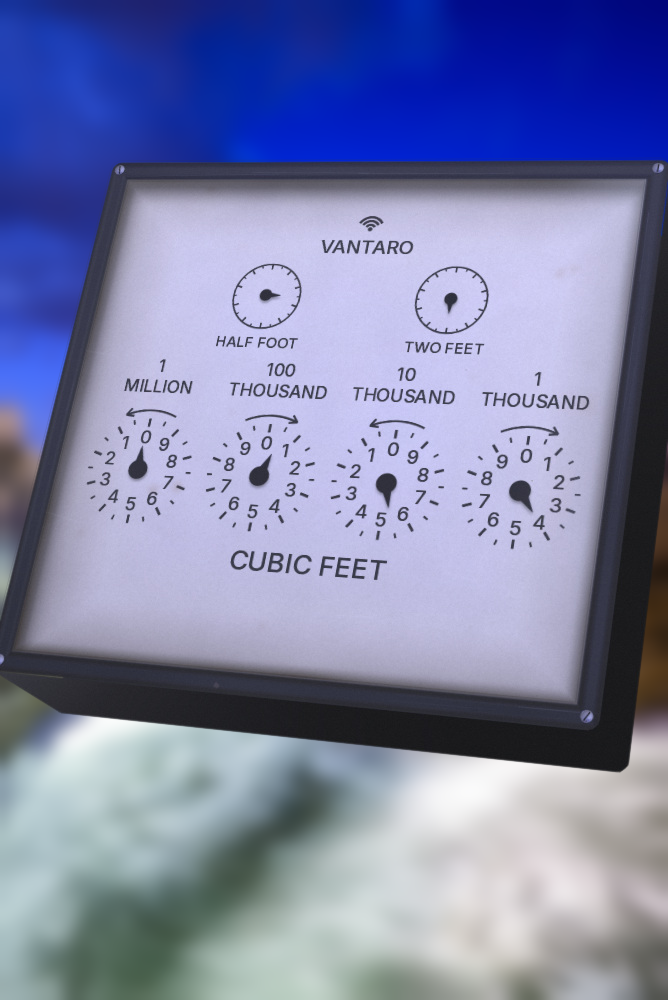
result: **5400** ft³
